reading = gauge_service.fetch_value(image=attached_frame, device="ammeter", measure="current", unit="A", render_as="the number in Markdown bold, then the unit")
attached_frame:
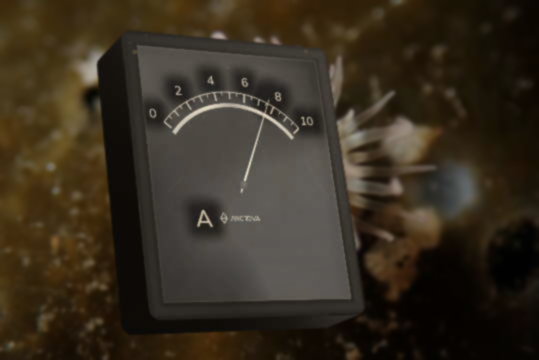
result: **7.5** A
